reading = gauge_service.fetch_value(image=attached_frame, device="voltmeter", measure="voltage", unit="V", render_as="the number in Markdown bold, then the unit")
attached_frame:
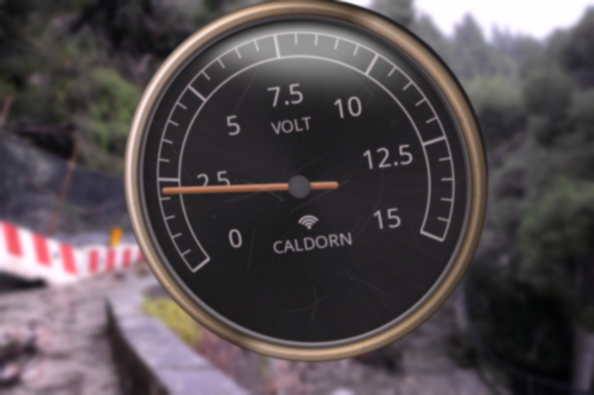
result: **2.25** V
